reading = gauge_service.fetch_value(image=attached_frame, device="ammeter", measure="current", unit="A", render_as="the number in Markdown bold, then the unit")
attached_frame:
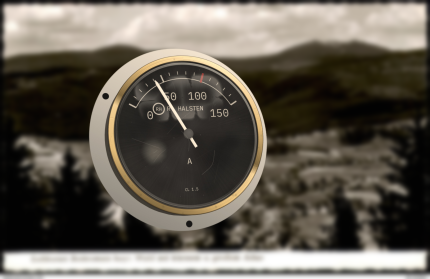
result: **40** A
